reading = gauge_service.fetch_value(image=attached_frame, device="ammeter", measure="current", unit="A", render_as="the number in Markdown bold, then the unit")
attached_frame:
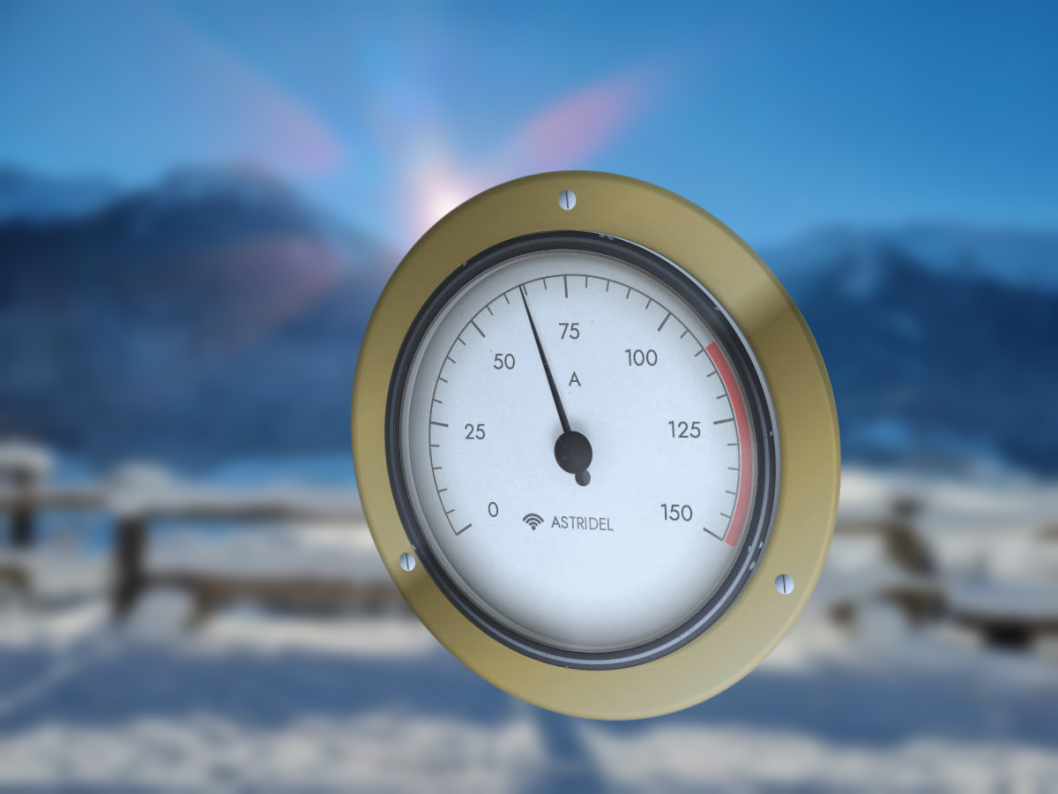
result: **65** A
